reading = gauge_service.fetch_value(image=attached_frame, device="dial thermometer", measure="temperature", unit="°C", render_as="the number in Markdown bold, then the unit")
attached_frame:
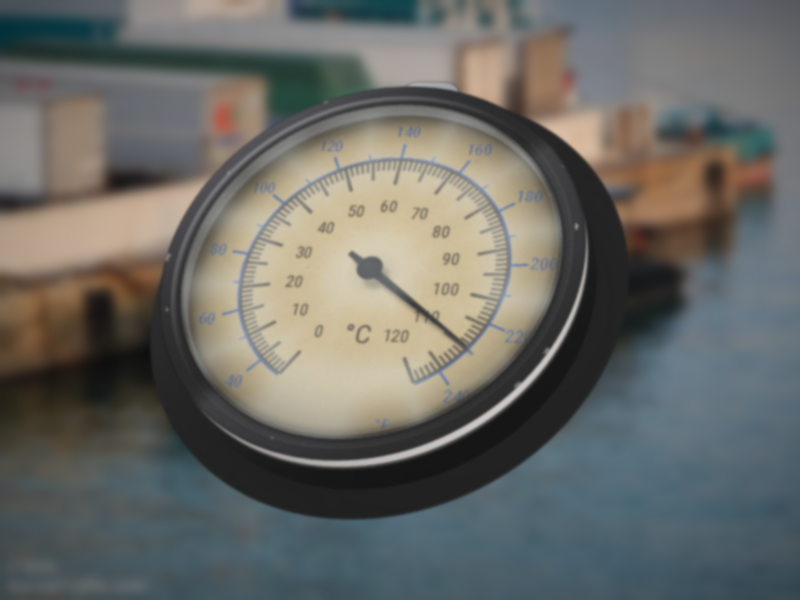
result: **110** °C
